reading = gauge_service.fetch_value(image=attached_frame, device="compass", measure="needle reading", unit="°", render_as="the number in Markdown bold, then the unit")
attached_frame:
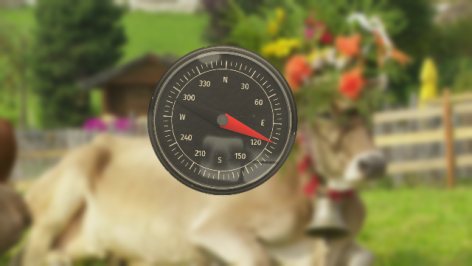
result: **110** °
